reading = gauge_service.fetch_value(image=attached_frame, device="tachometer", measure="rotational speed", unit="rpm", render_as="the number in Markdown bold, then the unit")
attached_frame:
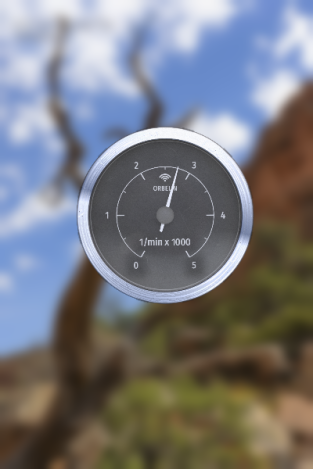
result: **2750** rpm
